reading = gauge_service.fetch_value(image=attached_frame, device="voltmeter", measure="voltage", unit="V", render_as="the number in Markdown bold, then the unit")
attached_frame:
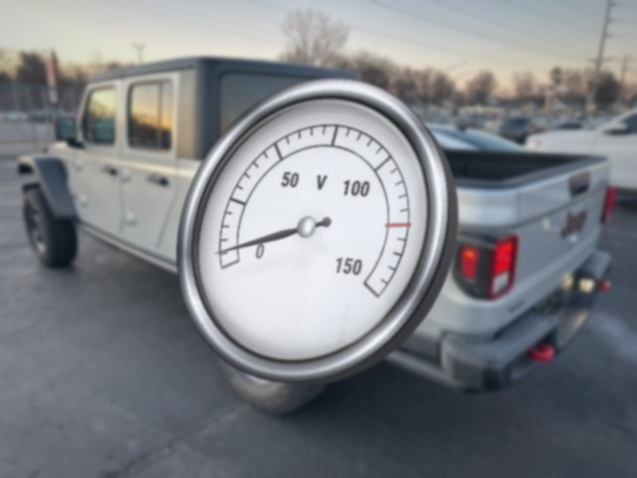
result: **5** V
